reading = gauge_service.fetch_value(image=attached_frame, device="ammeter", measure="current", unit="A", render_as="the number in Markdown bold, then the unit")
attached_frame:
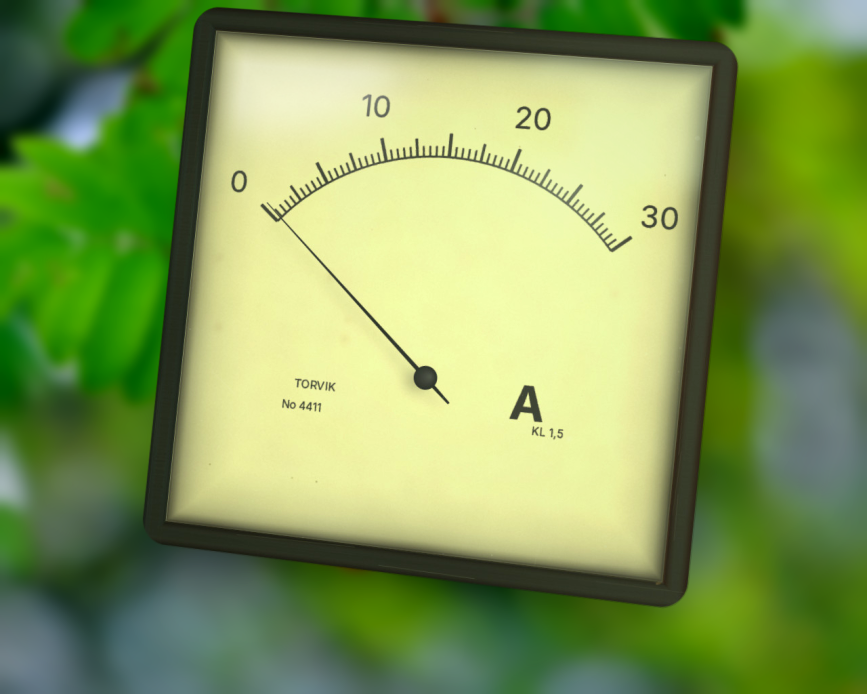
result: **0.5** A
